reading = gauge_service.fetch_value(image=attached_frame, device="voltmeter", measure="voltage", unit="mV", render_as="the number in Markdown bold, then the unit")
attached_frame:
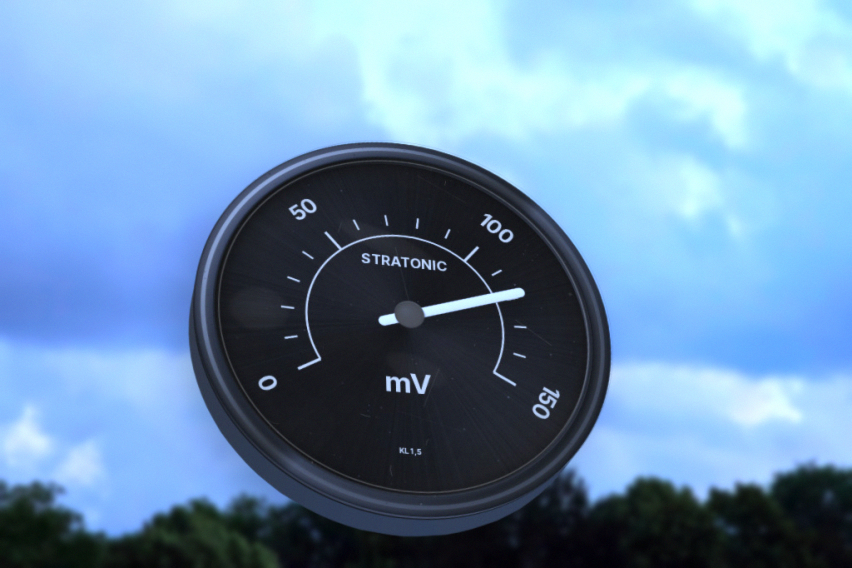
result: **120** mV
